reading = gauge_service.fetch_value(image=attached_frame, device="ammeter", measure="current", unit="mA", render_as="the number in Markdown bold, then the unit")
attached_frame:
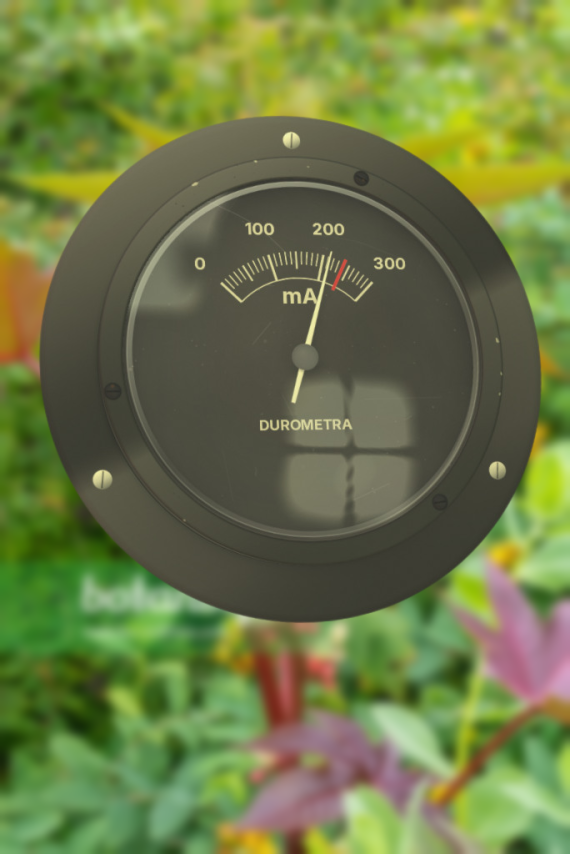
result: **210** mA
